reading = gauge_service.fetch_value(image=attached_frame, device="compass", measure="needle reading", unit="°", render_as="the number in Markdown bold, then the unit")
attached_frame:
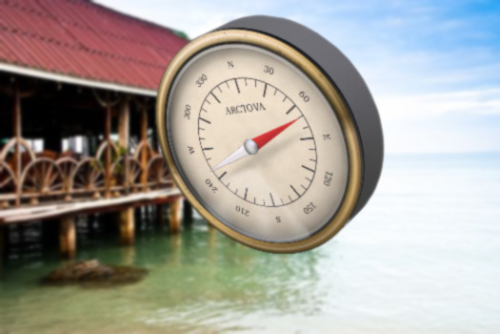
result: **70** °
